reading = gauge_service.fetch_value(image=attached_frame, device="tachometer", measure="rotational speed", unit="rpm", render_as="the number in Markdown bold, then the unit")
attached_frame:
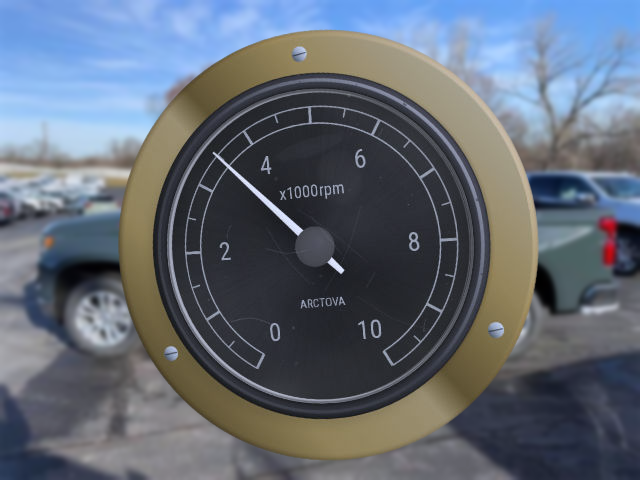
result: **3500** rpm
